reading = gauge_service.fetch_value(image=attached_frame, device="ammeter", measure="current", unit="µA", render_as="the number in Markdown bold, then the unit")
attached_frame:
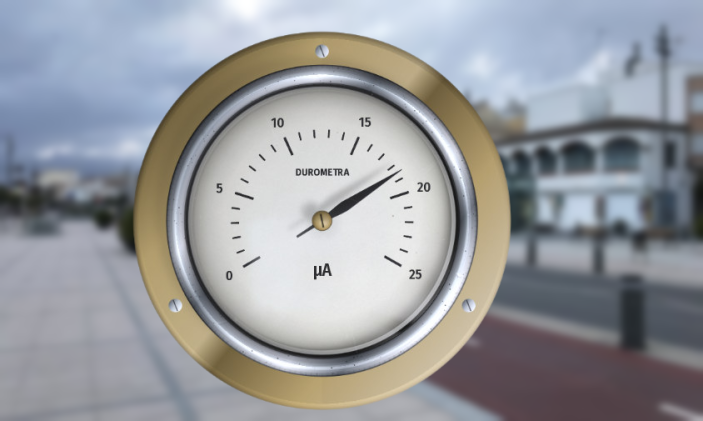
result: **18.5** µA
